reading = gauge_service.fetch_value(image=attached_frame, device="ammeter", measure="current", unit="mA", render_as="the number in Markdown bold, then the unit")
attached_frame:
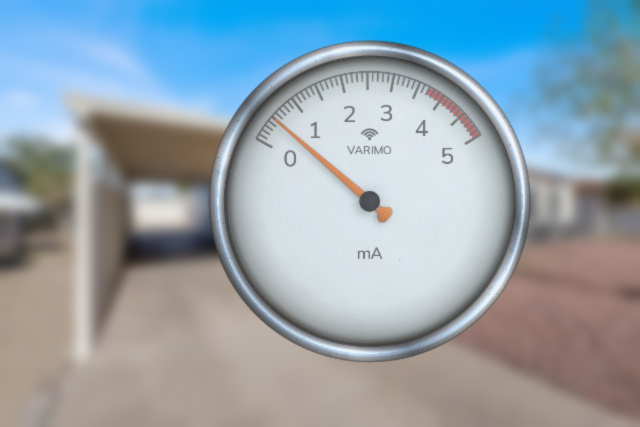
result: **0.5** mA
